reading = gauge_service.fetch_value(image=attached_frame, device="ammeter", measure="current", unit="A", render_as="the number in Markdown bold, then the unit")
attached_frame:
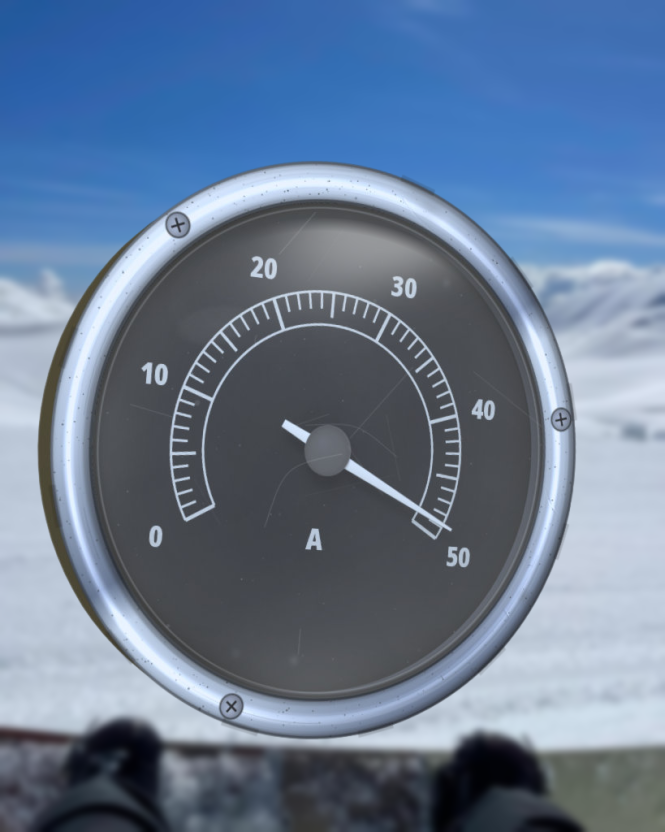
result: **49** A
